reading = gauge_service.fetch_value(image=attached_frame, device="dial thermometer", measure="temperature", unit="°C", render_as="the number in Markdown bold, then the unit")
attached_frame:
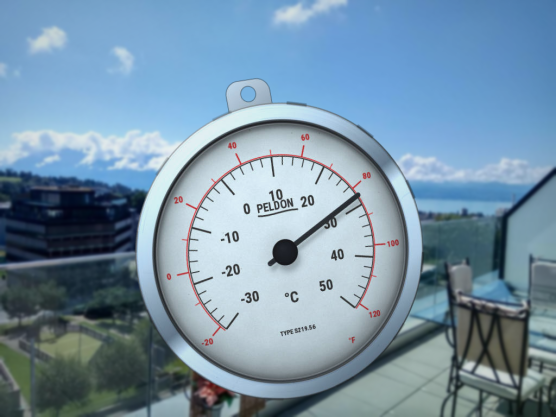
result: **28** °C
